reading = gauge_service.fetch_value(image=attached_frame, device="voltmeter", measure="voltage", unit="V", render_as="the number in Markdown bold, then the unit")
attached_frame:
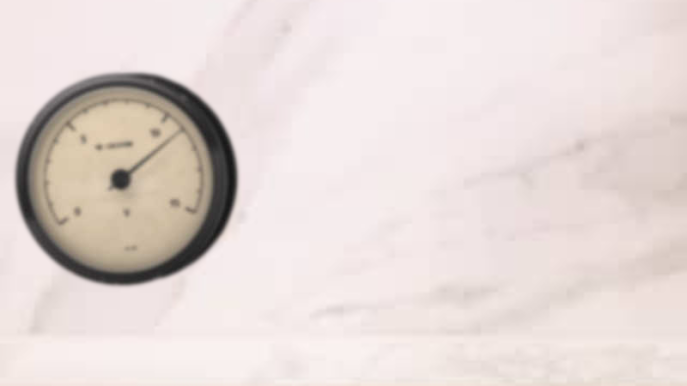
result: **11** V
